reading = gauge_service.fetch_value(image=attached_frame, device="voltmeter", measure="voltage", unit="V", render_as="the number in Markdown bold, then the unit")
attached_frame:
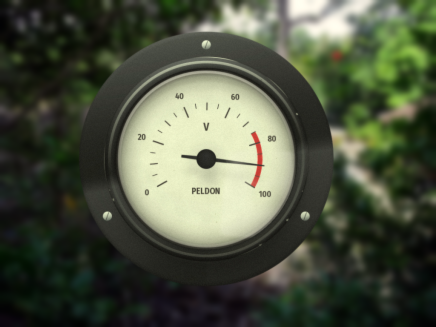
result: **90** V
